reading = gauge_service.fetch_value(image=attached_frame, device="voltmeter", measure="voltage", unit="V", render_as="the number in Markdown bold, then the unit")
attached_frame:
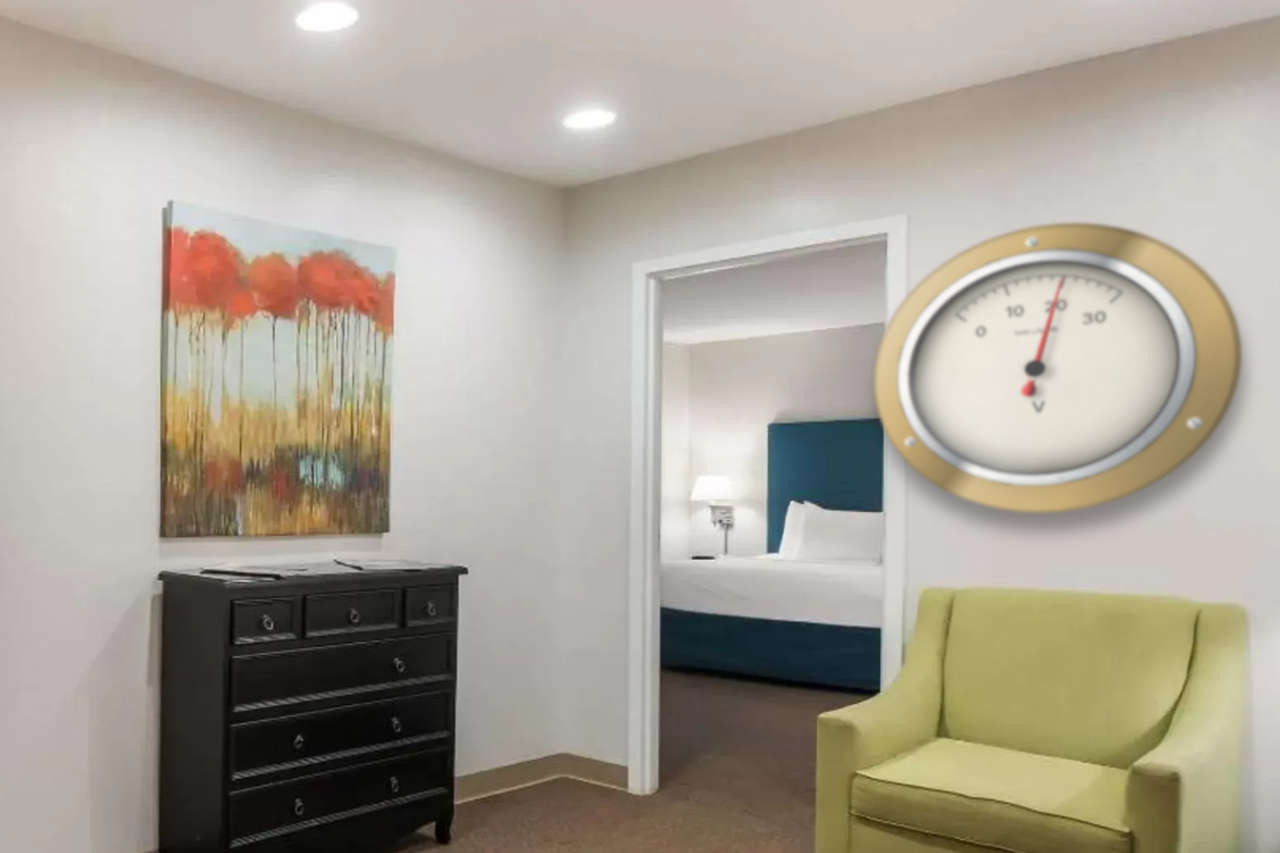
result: **20** V
